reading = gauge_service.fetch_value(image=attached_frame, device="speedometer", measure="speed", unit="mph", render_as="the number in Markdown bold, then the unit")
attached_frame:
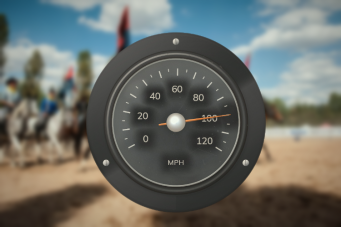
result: **100** mph
